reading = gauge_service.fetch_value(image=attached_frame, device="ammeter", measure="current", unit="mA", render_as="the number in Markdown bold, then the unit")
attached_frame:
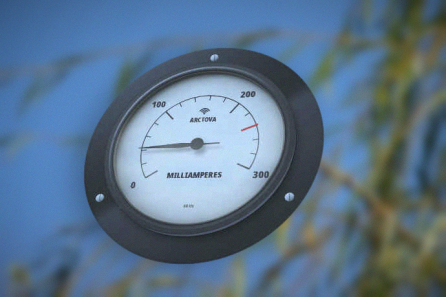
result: **40** mA
